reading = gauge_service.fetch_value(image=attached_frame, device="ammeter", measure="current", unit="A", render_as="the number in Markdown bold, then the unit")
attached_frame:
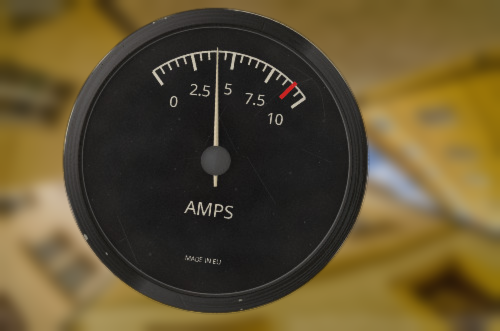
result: **4** A
